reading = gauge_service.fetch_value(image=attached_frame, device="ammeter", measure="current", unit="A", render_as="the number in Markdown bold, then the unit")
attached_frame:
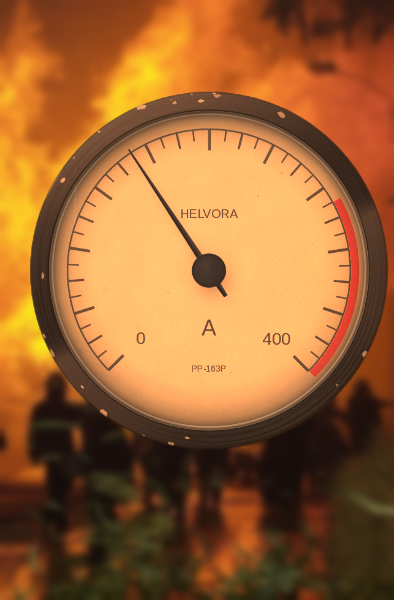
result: **150** A
